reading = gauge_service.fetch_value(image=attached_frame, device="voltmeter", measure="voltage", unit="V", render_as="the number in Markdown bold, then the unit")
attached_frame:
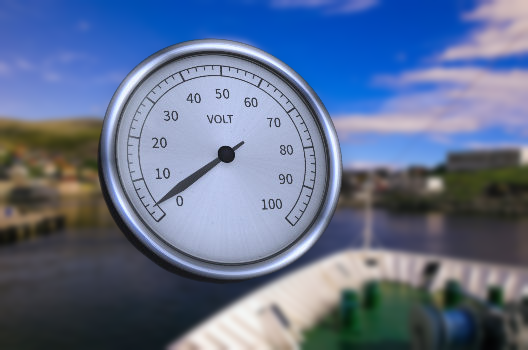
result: **3** V
